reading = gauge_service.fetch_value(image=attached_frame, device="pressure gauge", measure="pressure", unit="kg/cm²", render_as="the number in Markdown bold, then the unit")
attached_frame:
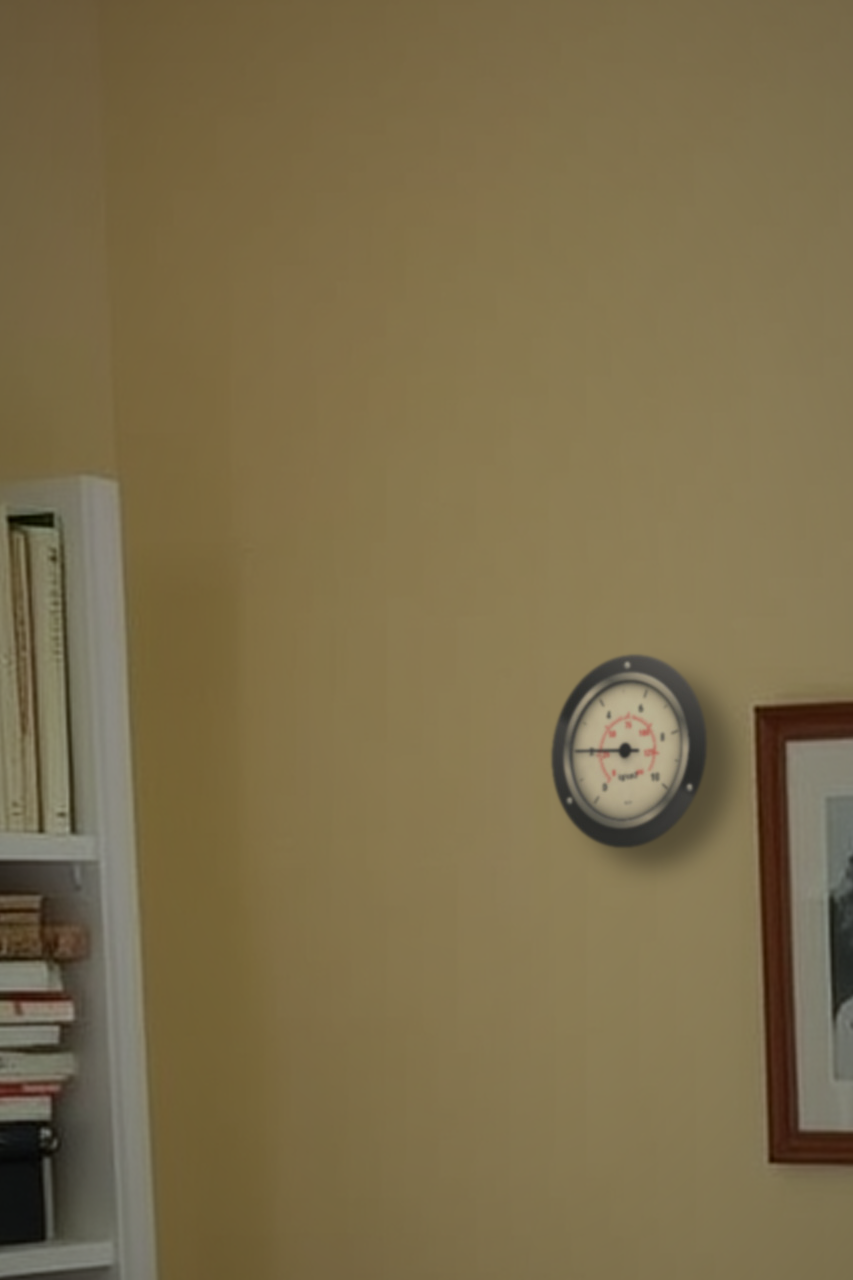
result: **2** kg/cm²
